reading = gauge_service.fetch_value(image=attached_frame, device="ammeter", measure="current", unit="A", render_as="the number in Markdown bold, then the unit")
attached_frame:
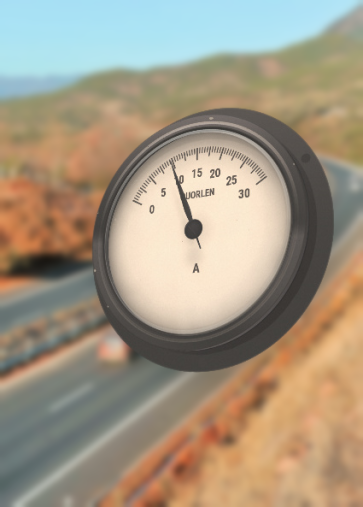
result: **10** A
